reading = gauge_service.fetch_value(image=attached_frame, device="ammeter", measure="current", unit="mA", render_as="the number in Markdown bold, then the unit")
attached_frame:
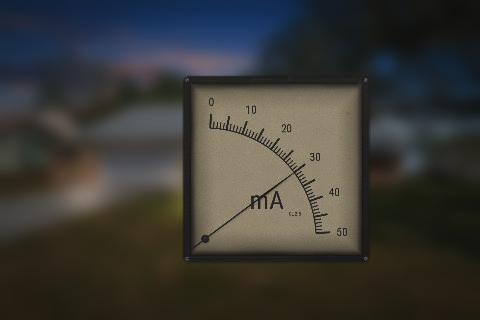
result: **30** mA
